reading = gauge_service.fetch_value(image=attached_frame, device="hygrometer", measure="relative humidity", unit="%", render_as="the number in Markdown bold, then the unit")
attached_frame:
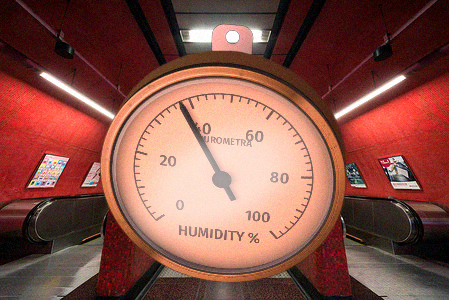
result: **38** %
